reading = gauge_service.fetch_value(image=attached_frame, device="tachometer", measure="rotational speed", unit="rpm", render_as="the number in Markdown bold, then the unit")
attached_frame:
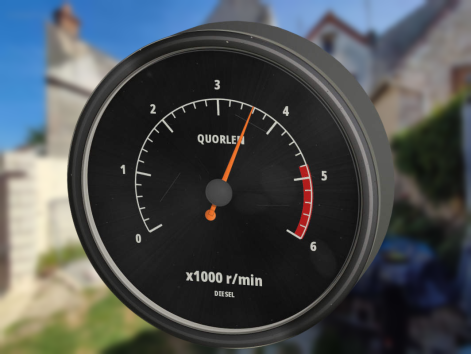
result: **3600** rpm
